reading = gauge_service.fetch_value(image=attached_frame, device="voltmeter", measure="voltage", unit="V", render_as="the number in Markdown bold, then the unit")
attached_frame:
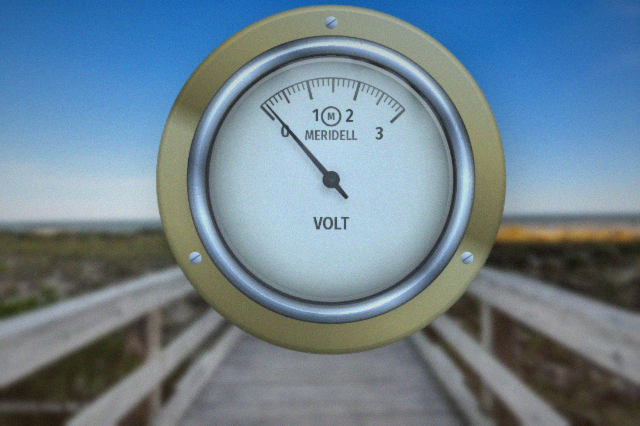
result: **0.1** V
